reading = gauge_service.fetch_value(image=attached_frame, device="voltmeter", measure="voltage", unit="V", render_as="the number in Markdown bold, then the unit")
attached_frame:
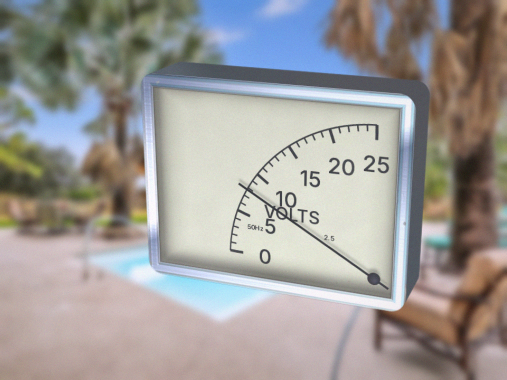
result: **8** V
